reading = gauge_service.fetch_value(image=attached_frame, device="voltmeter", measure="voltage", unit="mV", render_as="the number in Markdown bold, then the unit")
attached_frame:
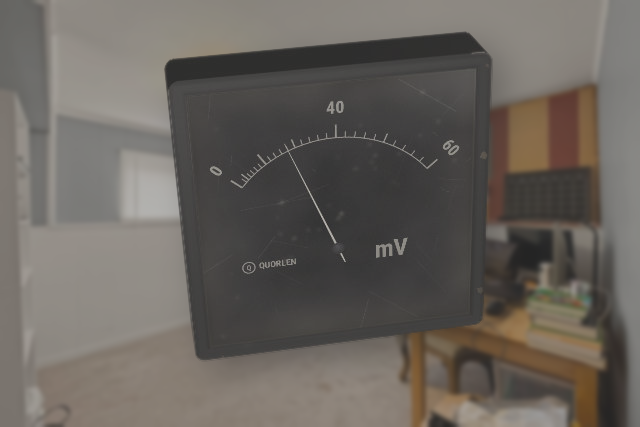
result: **28** mV
